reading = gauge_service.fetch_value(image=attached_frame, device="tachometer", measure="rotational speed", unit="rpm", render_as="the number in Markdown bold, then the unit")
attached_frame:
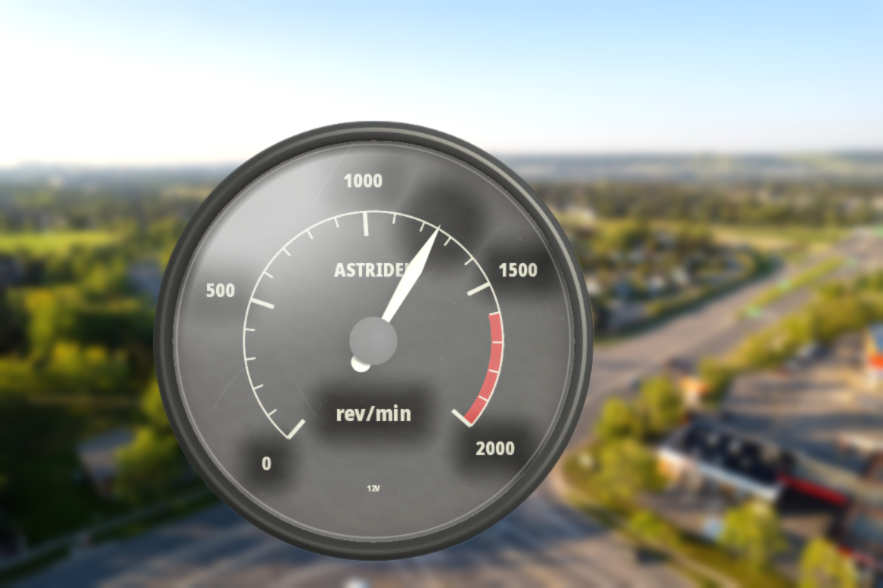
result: **1250** rpm
